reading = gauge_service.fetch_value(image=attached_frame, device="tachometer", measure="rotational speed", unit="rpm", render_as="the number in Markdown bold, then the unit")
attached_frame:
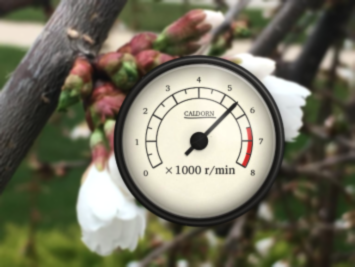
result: **5500** rpm
